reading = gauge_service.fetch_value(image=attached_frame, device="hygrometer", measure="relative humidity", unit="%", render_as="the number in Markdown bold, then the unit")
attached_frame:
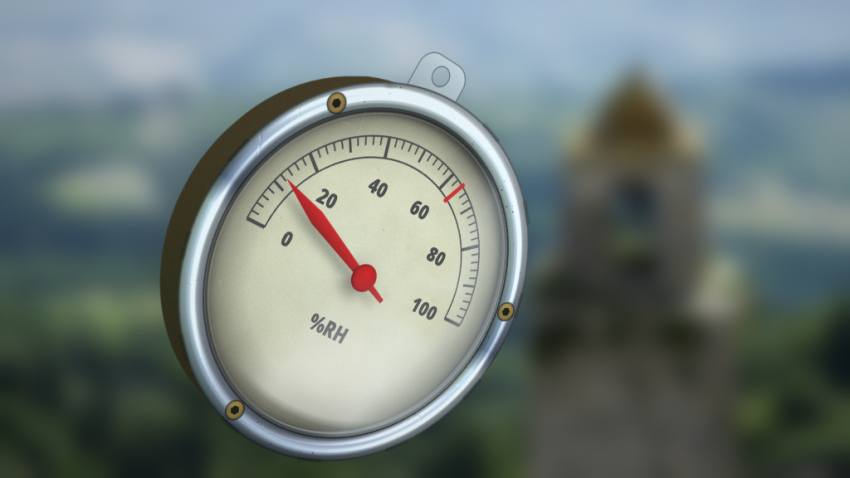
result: **12** %
